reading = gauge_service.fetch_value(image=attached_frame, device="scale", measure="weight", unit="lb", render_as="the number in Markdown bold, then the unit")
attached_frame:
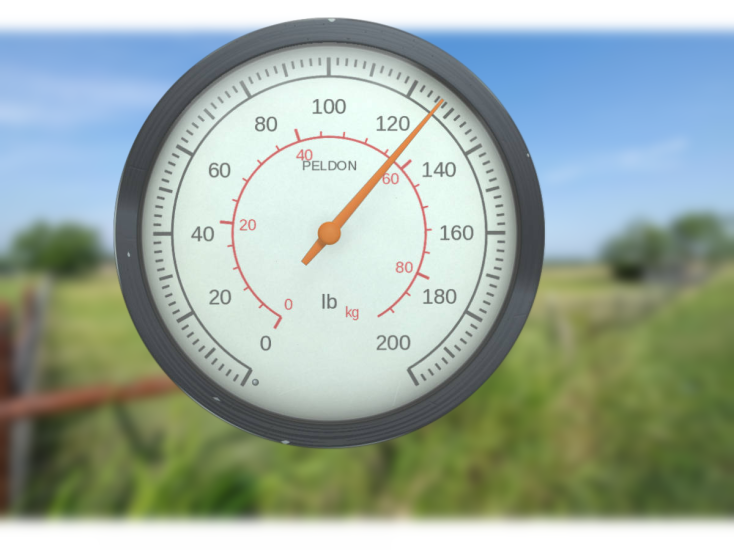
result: **127** lb
